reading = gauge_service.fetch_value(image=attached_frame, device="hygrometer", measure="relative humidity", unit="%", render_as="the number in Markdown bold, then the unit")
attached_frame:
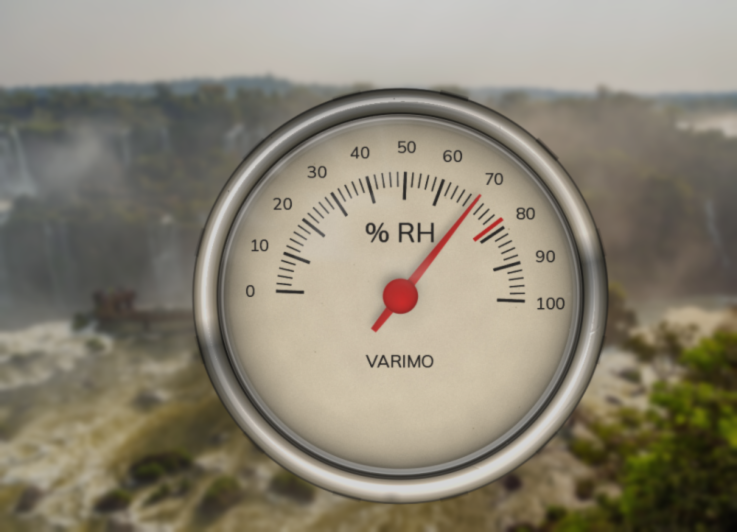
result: **70** %
